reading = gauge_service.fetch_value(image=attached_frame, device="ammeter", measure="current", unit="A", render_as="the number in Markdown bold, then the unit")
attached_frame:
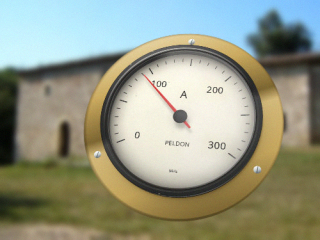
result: **90** A
